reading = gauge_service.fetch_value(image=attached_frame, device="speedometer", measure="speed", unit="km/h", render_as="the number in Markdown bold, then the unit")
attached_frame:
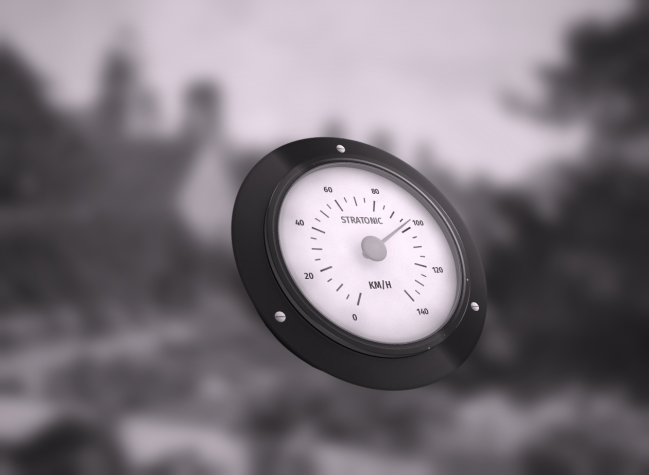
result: **97.5** km/h
